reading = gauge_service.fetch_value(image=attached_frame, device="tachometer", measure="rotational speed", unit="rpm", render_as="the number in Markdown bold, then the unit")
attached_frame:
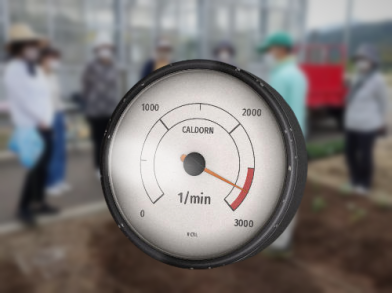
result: **2750** rpm
